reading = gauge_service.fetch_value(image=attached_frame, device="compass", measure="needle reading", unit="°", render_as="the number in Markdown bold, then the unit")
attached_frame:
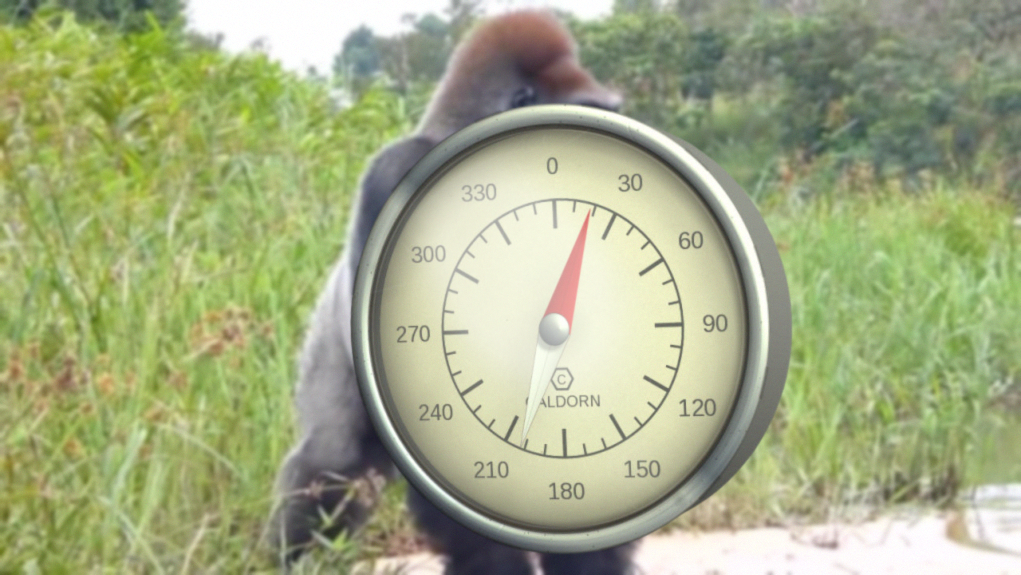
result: **20** °
